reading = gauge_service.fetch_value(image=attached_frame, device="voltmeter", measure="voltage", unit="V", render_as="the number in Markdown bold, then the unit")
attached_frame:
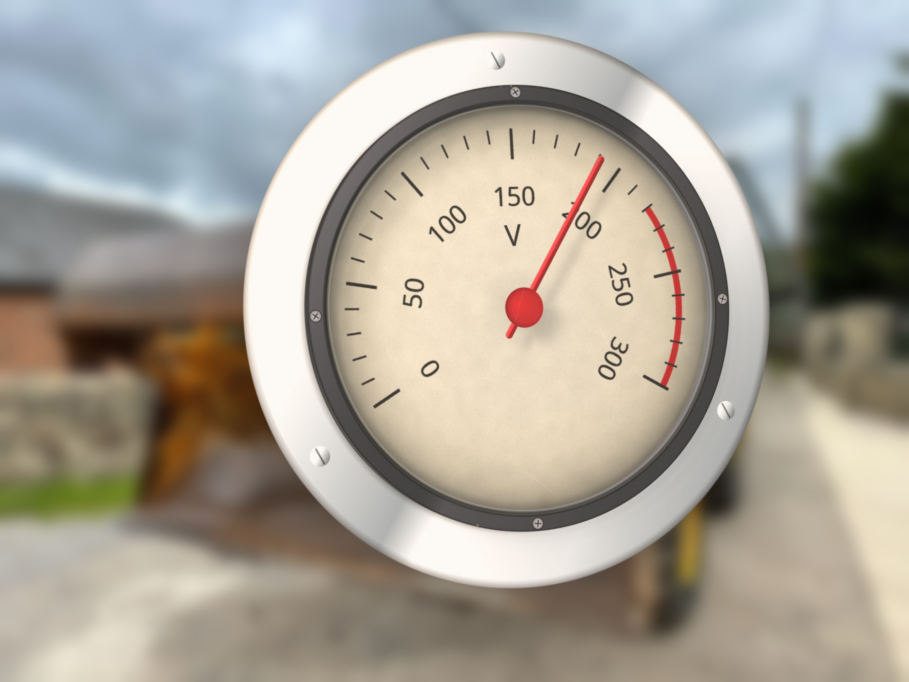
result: **190** V
